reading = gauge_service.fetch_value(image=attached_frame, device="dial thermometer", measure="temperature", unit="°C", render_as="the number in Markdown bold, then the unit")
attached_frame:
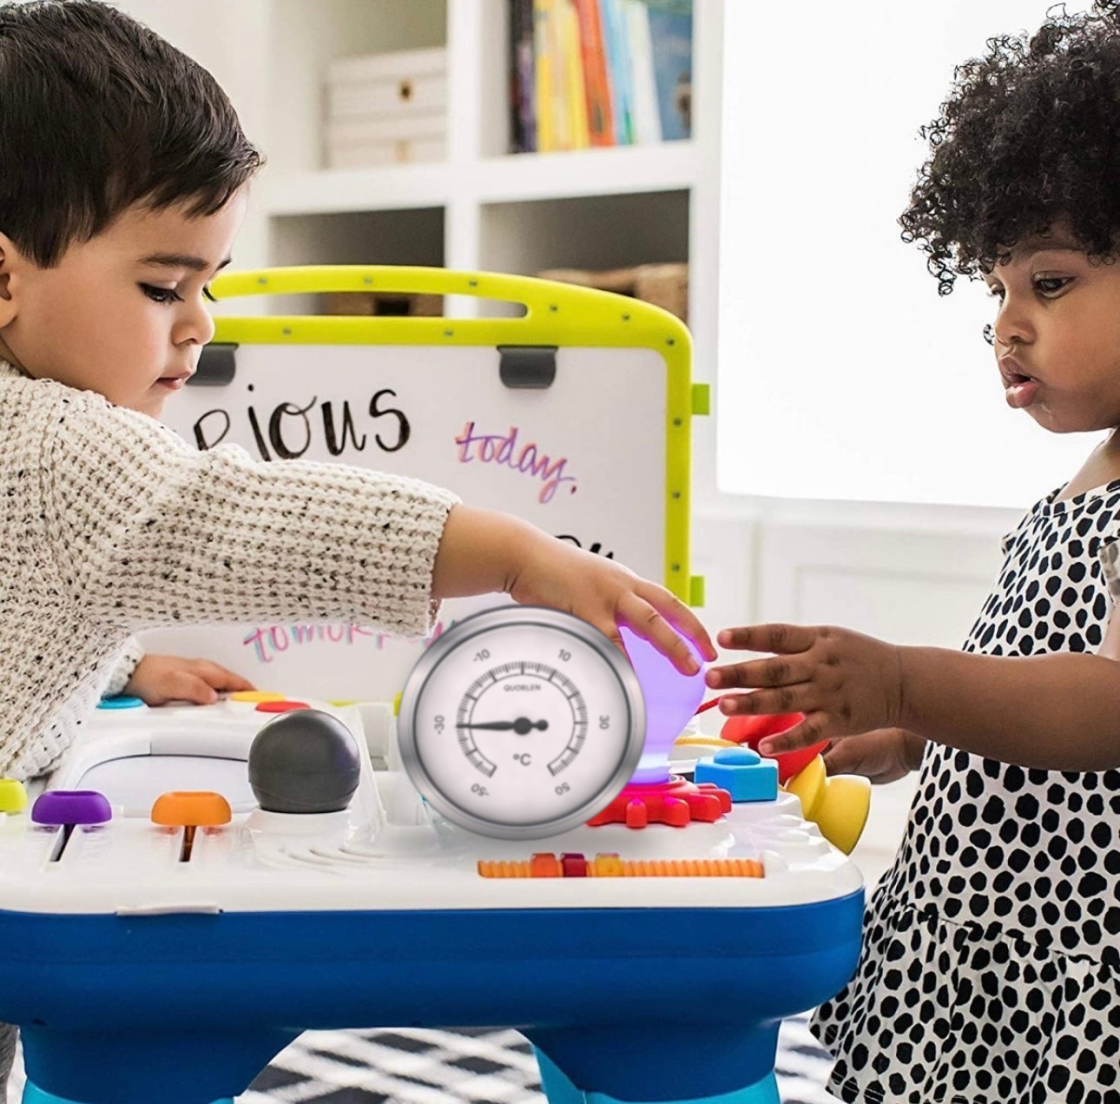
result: **-30** °C
